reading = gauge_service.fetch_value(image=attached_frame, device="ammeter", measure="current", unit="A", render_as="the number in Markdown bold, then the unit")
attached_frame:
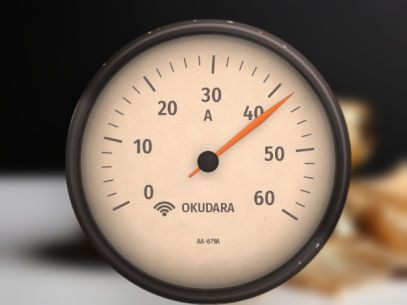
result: **42** A
